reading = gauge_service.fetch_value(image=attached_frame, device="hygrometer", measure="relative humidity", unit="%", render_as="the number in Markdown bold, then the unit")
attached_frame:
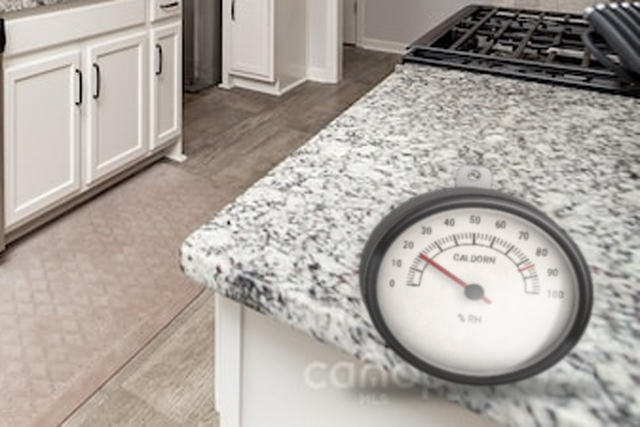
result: **20** %
